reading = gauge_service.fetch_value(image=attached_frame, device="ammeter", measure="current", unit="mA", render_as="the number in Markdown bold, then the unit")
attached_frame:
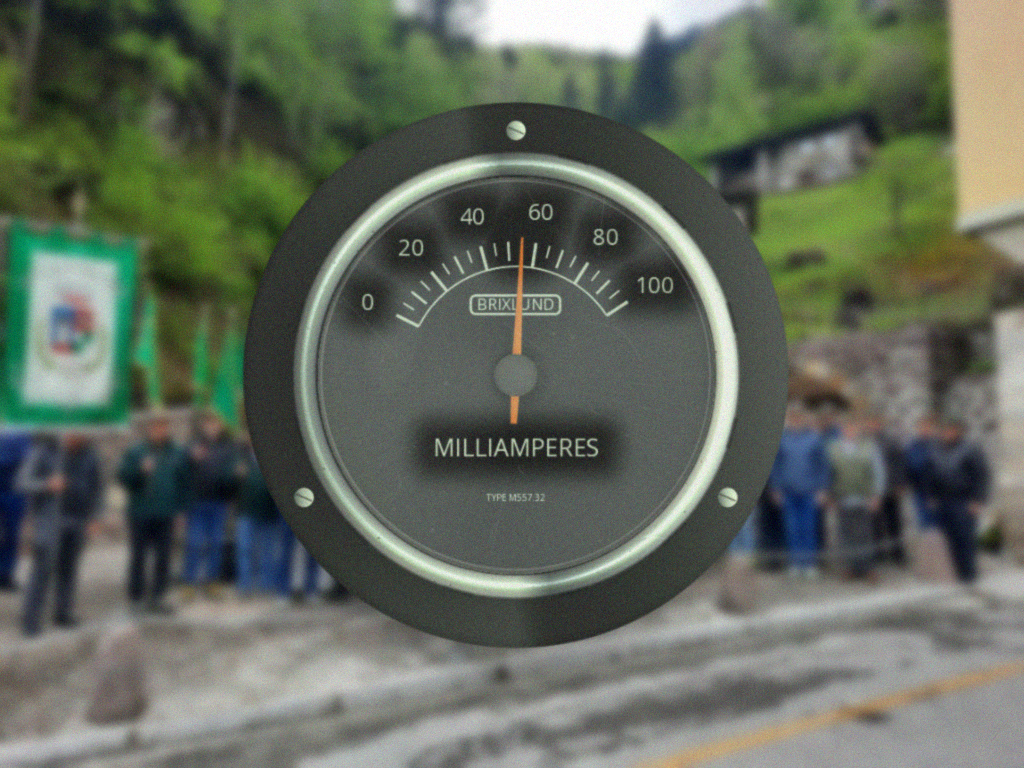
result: **55** mA
